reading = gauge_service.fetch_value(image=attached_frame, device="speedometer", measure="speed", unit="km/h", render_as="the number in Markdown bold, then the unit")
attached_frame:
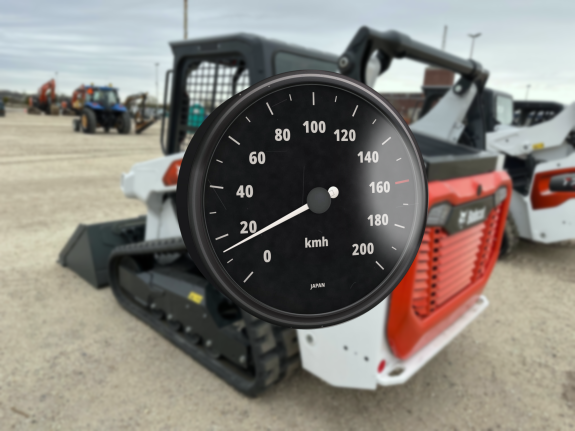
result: **15** km/h
